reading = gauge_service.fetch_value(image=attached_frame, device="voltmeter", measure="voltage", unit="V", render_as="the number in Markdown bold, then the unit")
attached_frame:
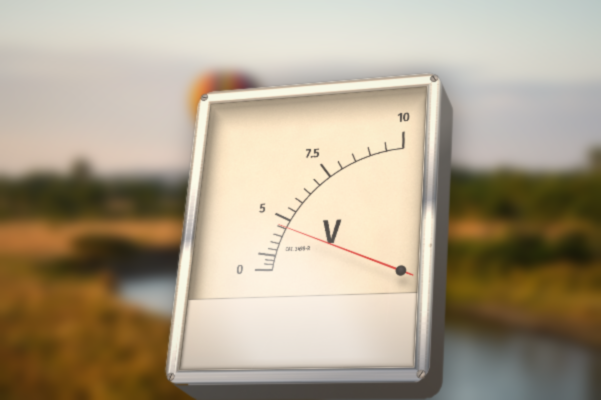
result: **4.5** V
